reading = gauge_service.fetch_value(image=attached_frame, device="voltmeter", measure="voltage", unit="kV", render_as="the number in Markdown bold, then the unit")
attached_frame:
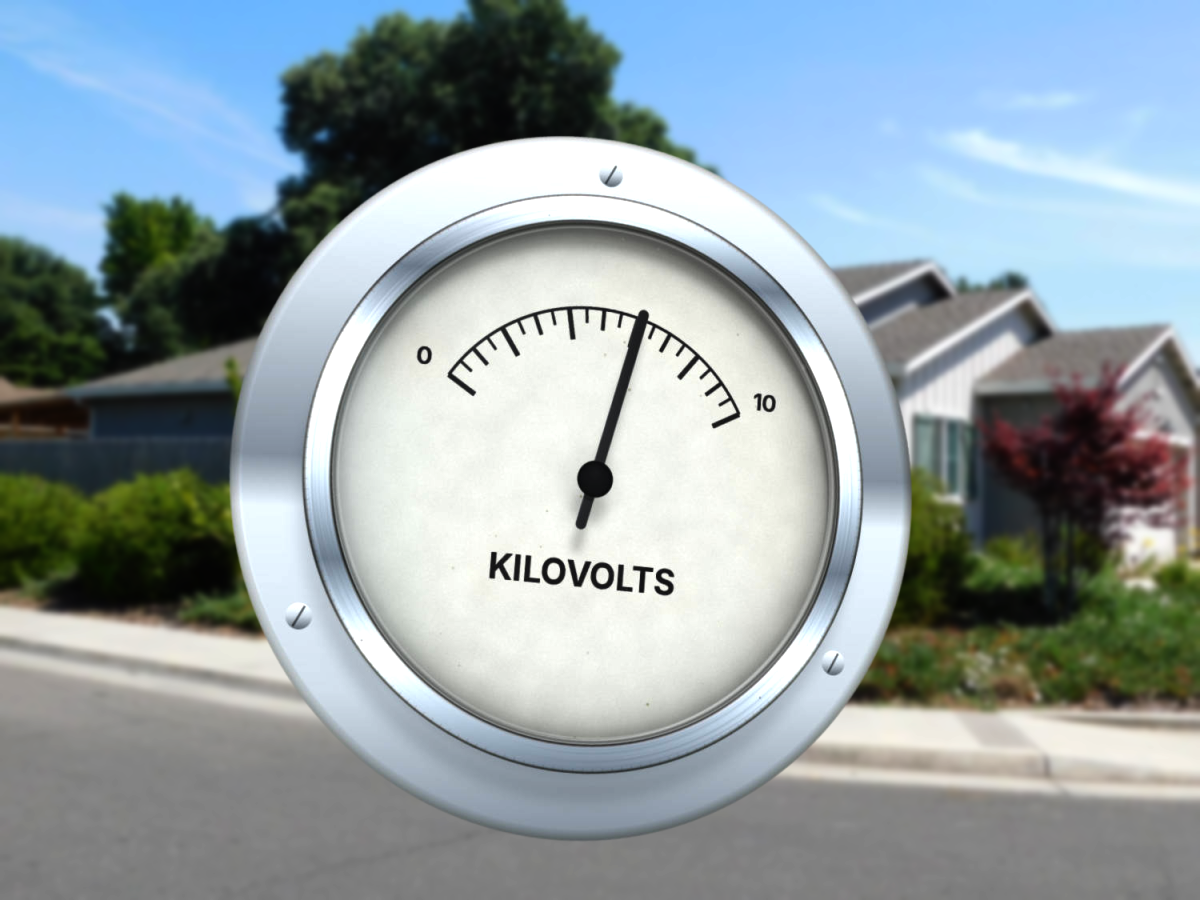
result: **6** kV
